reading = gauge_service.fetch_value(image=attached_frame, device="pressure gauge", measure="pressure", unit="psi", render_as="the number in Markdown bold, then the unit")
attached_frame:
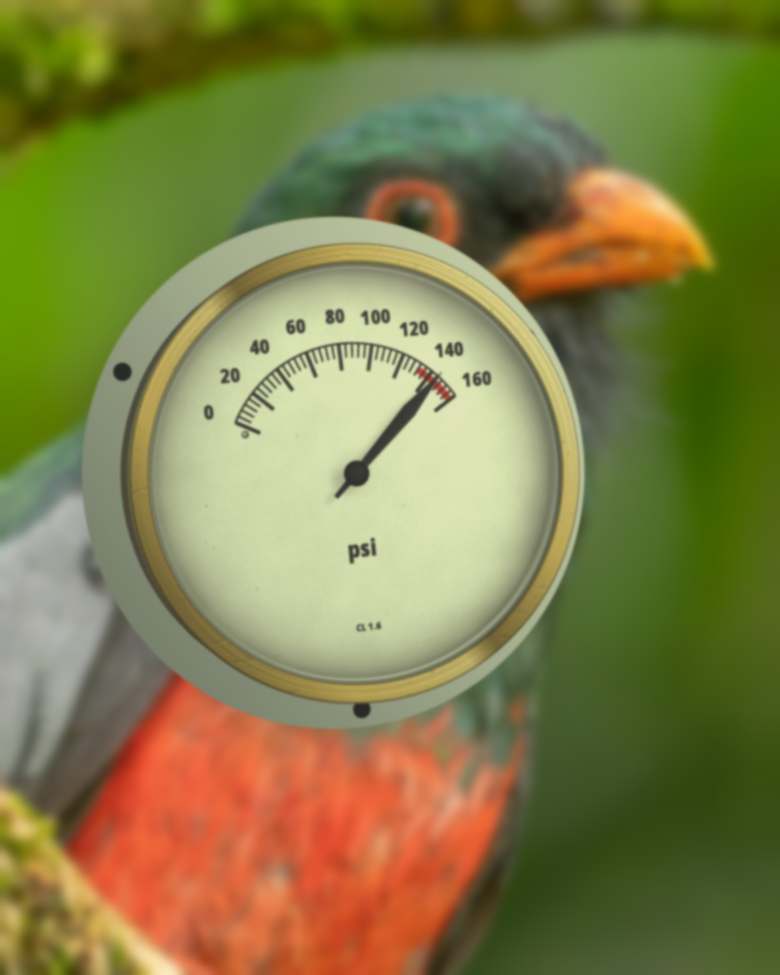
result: **144** psi
